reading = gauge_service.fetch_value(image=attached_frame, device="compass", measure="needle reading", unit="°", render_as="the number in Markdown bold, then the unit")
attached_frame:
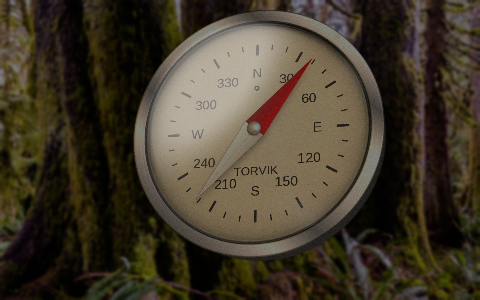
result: **40** °
